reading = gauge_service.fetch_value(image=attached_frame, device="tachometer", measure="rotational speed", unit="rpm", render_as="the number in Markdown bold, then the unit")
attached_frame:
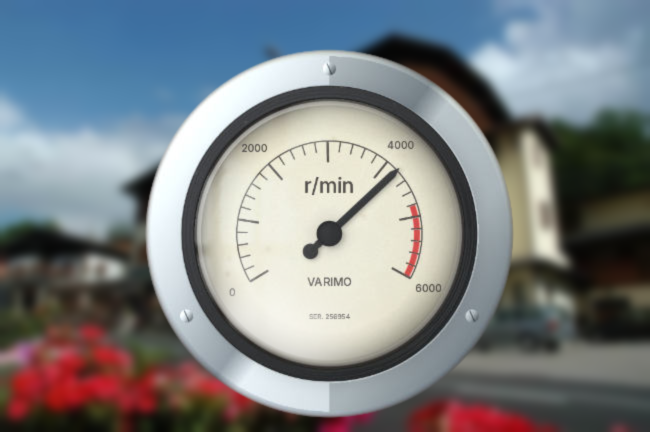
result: **4200** rpm
